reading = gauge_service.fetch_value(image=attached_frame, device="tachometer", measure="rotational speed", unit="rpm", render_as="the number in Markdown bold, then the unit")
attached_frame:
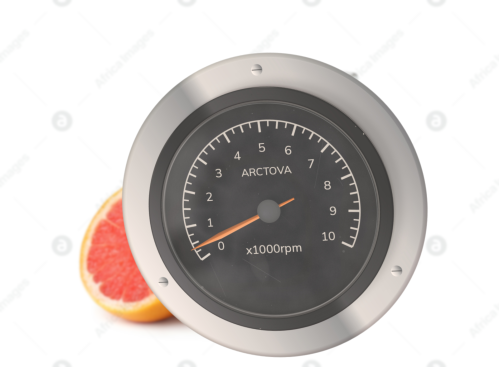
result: **375** rpm
